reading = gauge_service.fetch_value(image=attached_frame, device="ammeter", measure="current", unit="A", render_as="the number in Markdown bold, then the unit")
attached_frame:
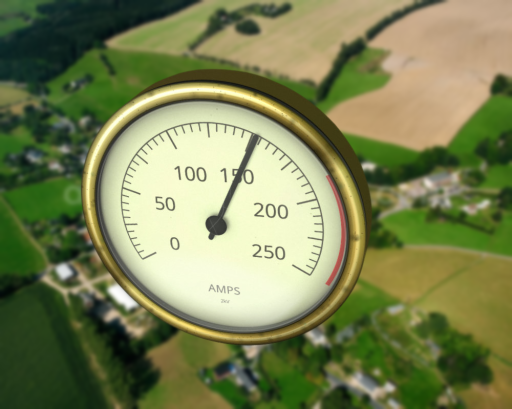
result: **152.5** A
